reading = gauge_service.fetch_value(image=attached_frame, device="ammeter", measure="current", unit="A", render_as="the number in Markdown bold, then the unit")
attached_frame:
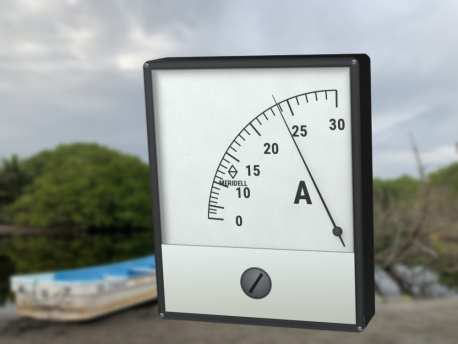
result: **24** A
